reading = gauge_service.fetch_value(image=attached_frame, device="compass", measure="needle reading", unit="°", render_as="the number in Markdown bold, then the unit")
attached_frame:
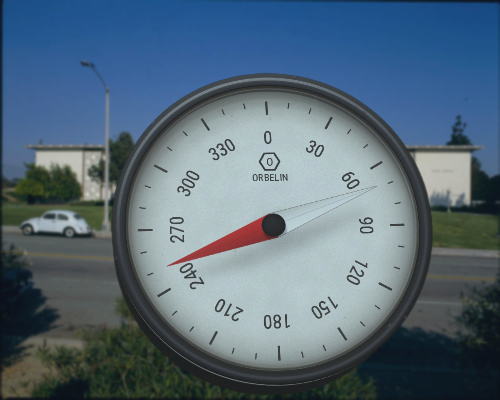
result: **250** °
